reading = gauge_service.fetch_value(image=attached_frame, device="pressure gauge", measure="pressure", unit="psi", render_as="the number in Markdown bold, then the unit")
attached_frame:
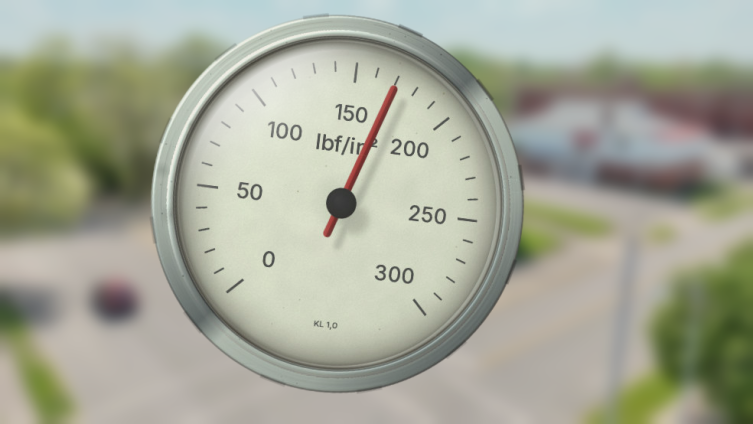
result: **170** psi
